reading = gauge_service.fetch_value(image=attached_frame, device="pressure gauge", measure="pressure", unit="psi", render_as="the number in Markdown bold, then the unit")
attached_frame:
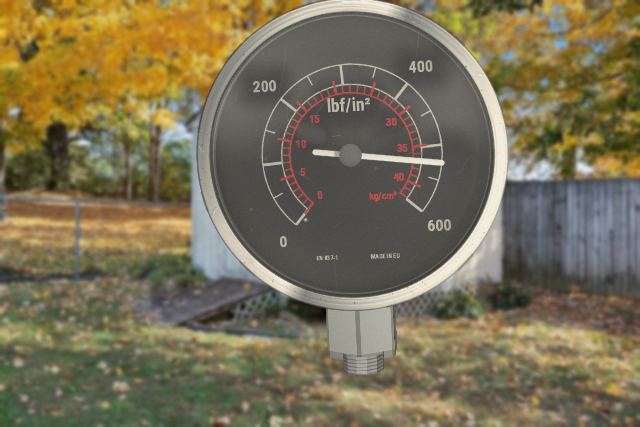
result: **525** psi
